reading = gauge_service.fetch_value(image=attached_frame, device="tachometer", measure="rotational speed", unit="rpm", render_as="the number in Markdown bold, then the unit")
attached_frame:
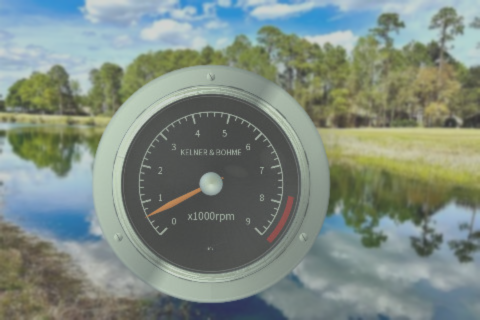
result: **600** rpm
